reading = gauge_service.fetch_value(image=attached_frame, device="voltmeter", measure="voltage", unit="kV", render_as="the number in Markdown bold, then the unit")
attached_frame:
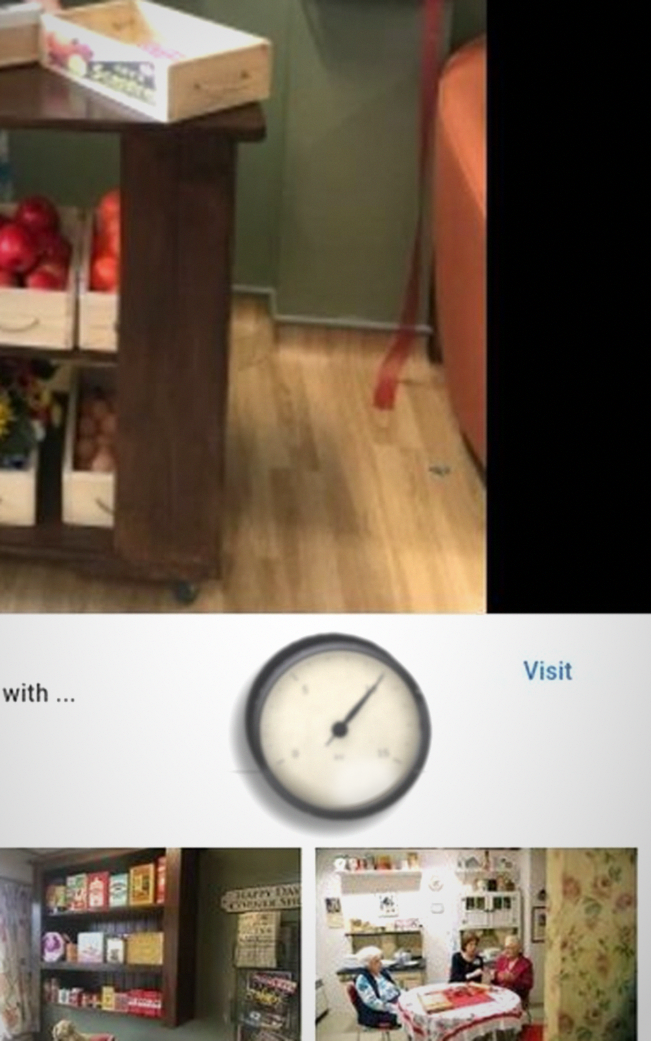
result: **10** kV
